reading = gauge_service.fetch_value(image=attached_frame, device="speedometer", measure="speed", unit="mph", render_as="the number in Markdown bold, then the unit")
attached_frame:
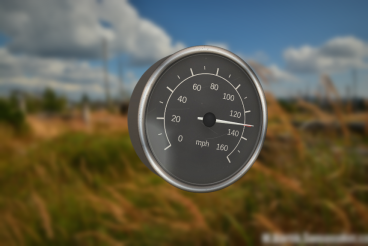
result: **130** mph
